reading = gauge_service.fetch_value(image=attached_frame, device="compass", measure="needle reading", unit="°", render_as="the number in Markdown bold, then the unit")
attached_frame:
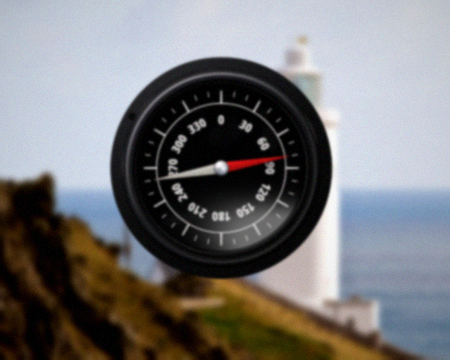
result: **80** °
